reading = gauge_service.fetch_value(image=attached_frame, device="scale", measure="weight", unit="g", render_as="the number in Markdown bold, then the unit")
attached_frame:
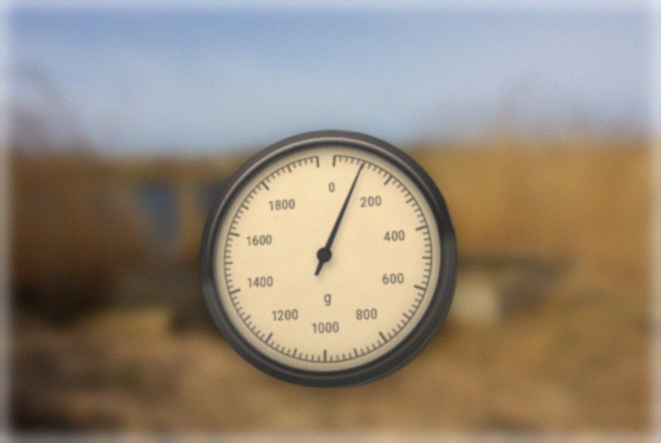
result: **100** g
